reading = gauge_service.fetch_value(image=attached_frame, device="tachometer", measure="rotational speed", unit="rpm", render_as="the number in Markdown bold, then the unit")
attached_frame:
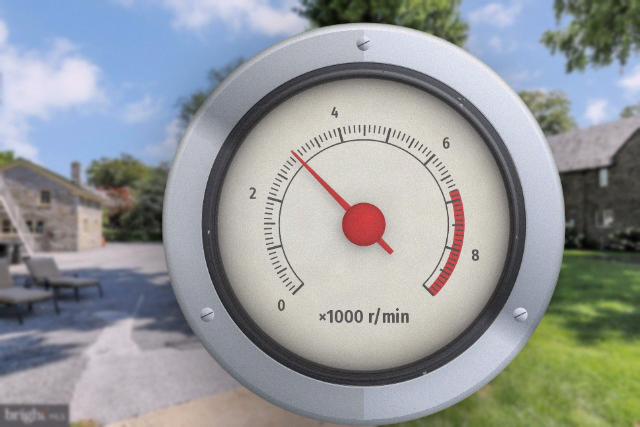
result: **3000** rpm
